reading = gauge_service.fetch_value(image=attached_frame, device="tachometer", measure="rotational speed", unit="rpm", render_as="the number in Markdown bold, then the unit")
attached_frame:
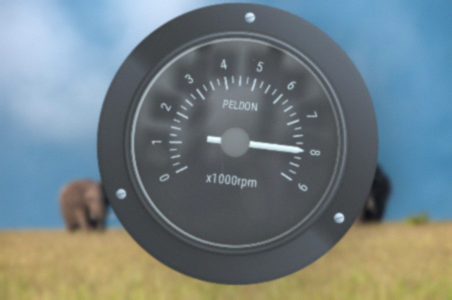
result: **8000** rpm
